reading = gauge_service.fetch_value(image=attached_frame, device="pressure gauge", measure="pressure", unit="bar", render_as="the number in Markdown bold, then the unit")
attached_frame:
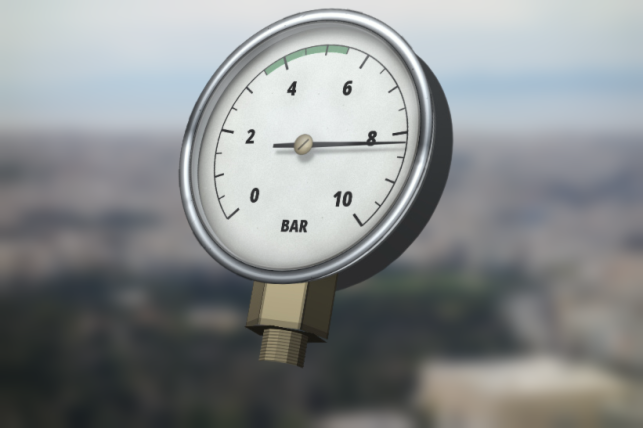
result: **8.25** bar
